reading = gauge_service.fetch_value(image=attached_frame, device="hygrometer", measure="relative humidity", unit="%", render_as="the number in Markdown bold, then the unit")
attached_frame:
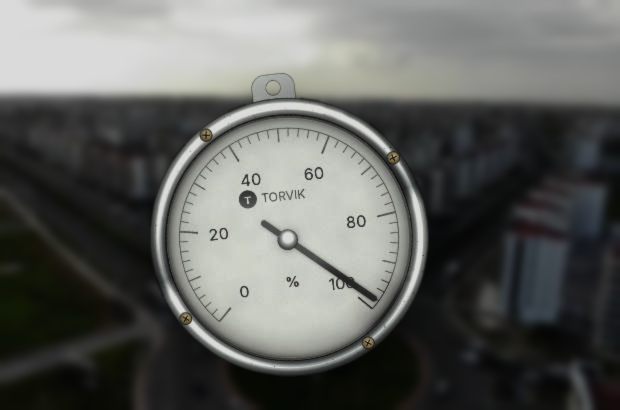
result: **98** %
